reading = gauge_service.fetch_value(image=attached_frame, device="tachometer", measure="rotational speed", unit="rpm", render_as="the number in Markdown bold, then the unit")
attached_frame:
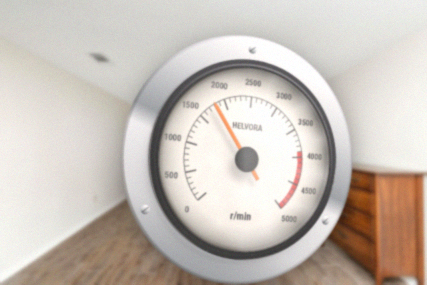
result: **1800** rpm
